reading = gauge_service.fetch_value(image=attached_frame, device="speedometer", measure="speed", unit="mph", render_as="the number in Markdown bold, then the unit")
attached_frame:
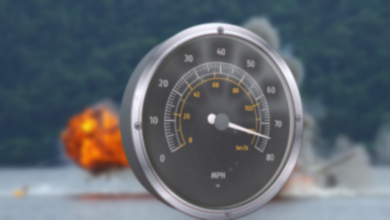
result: **75** mph
